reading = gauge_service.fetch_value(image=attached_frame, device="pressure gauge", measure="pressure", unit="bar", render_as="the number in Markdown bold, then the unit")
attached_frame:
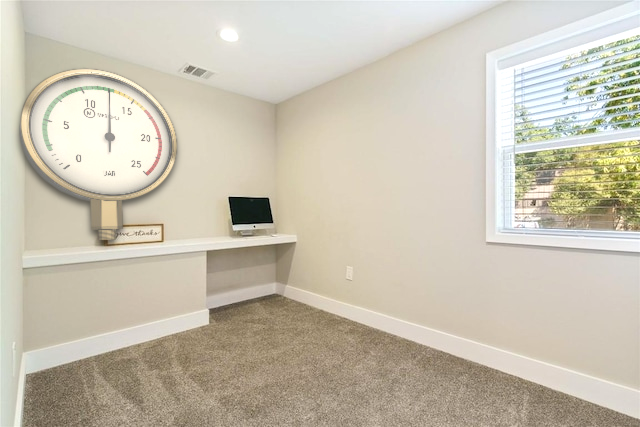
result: **12.5** bar
